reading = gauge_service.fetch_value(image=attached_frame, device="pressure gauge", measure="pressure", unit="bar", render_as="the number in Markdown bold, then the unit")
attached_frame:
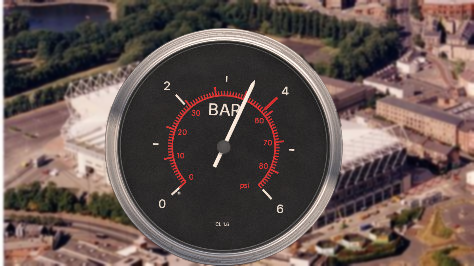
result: **3.5** bar
